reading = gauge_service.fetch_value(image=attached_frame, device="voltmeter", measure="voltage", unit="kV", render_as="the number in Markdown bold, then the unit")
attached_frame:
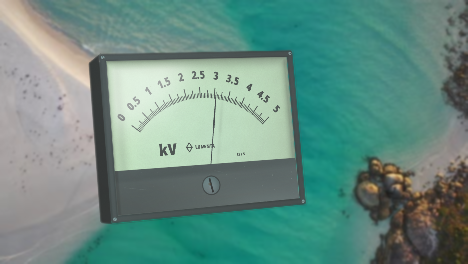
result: **3** kV
